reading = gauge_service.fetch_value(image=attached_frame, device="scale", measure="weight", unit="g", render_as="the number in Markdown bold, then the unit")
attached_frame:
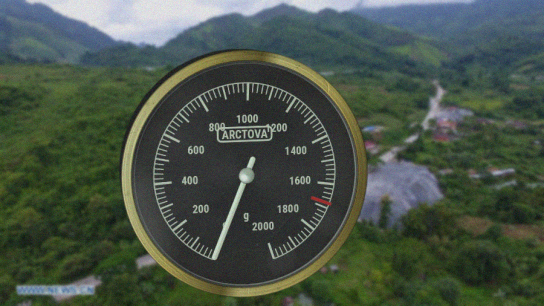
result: **0** g
